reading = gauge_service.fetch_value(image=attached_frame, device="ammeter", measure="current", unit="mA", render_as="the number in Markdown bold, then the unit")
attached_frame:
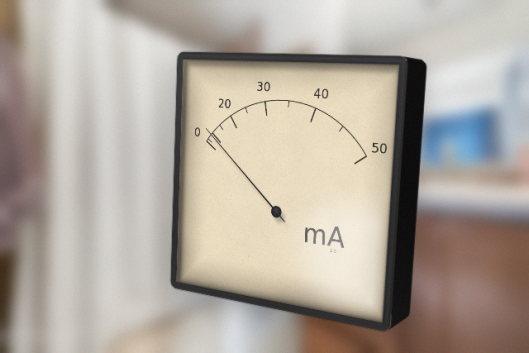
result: **10** mA
